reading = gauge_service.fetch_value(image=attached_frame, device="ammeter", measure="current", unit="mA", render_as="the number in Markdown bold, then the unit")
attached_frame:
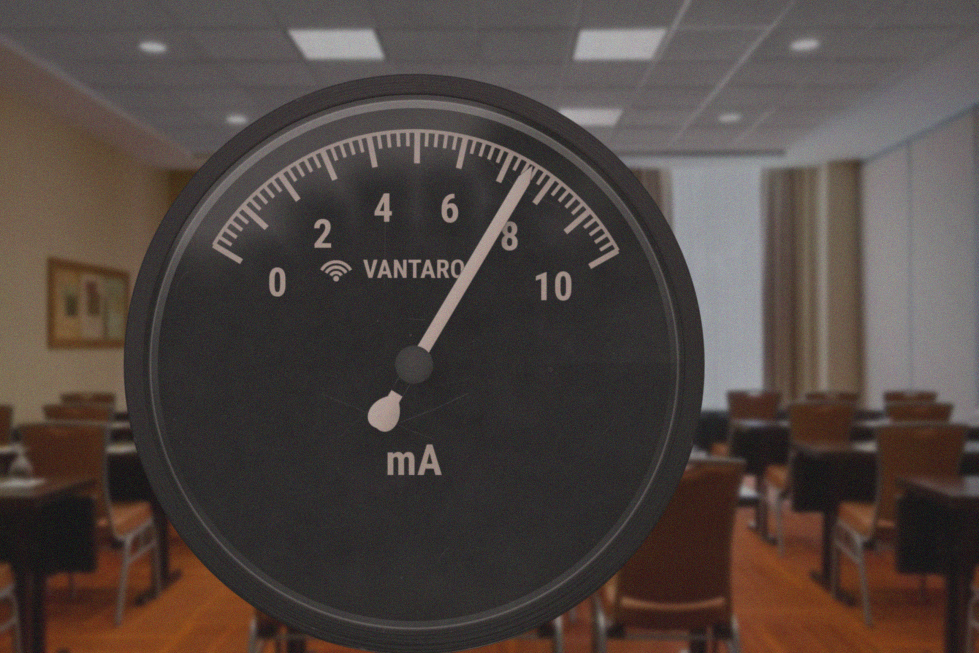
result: **7.5** mA
